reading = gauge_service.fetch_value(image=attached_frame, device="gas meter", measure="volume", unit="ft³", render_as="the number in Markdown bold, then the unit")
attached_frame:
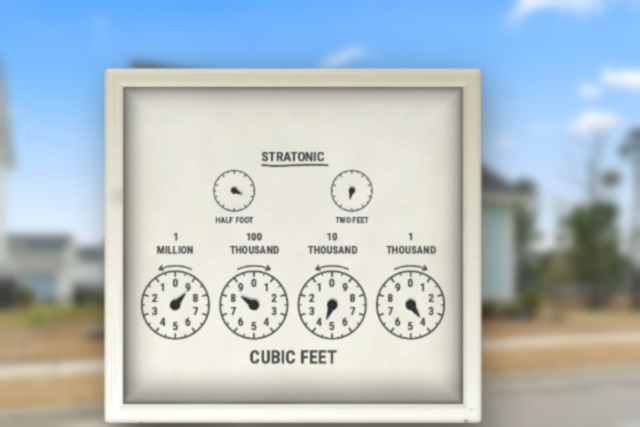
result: **884400** ft³
